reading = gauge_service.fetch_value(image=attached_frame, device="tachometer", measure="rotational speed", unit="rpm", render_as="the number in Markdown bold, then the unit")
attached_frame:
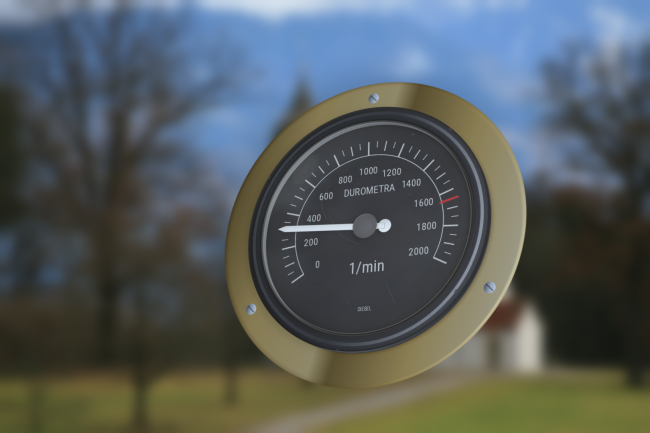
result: **300** rpm
